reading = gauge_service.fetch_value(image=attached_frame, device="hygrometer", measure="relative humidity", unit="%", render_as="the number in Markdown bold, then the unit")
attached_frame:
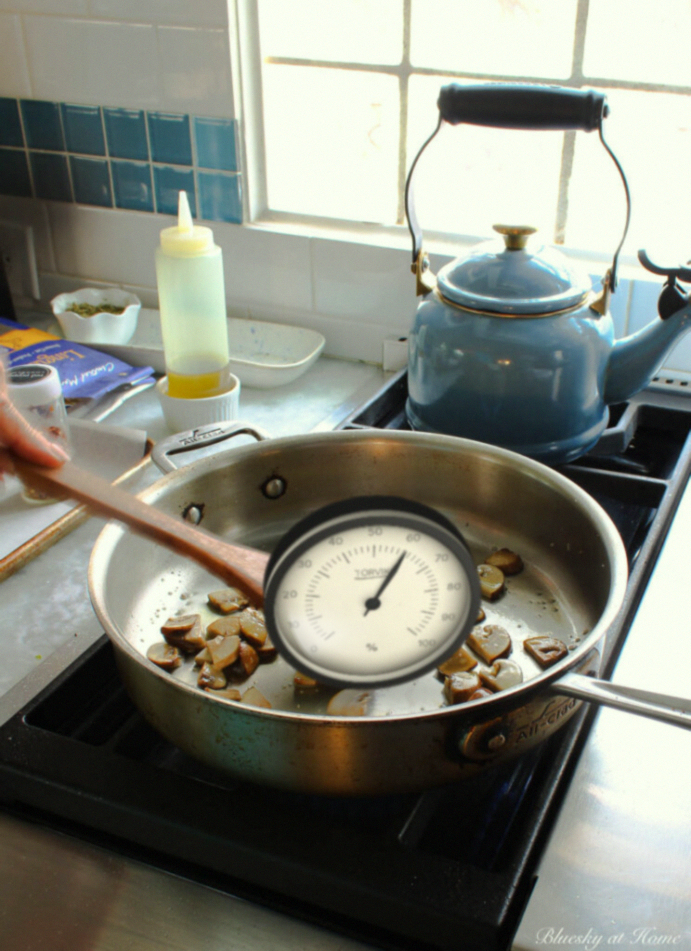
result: **60** %
